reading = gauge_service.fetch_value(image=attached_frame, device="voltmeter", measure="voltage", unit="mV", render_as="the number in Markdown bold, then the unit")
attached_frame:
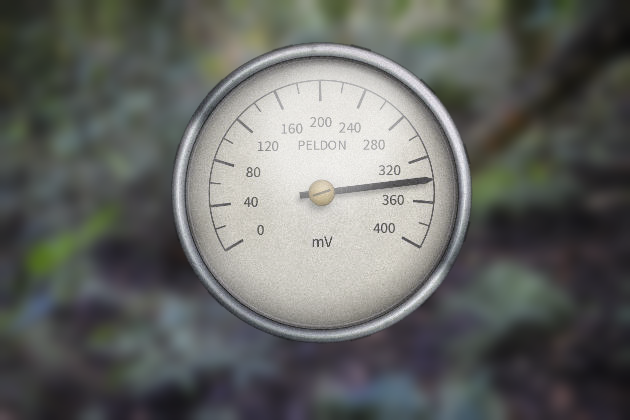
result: **340** mV
